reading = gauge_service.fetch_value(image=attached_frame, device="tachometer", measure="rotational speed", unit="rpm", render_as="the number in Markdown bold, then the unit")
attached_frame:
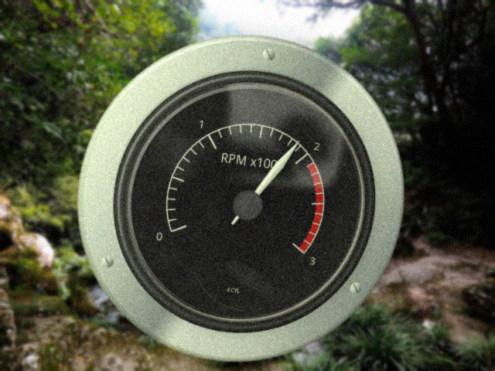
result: **1850** rpm
